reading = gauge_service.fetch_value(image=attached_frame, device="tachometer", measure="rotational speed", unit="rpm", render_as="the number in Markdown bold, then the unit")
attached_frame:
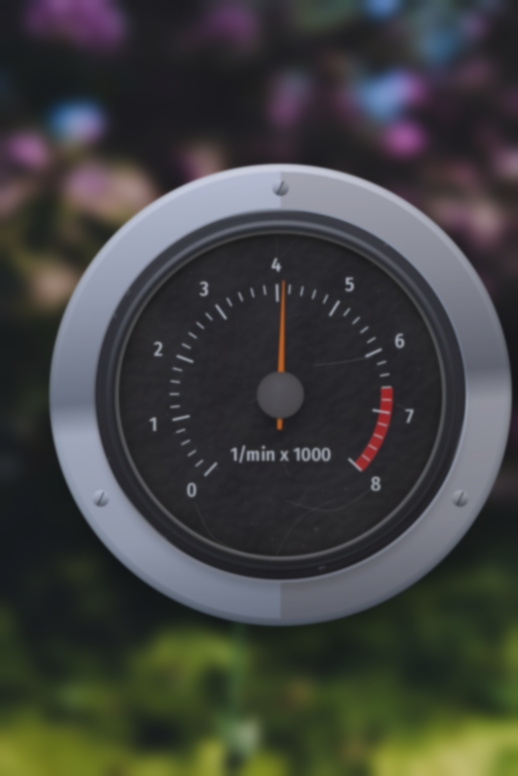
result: **4100** rpm
